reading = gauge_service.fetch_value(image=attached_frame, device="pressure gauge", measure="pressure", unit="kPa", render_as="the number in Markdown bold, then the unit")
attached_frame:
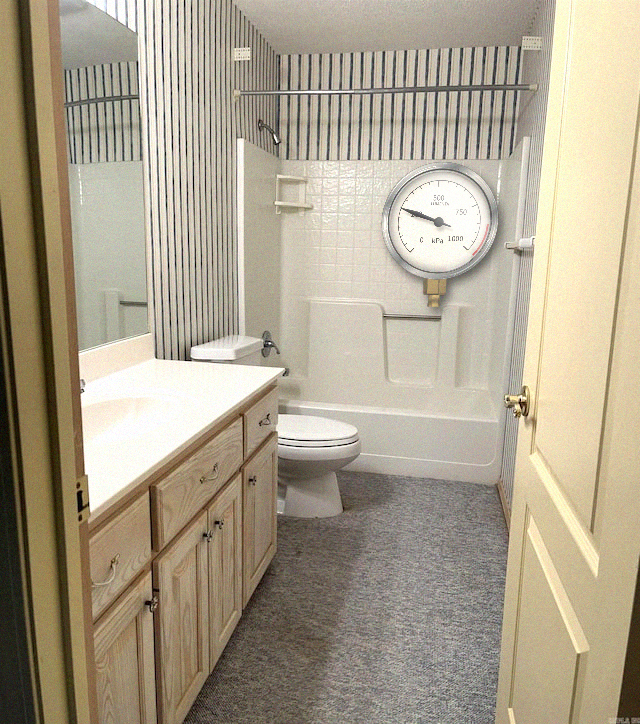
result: **250** kPa
